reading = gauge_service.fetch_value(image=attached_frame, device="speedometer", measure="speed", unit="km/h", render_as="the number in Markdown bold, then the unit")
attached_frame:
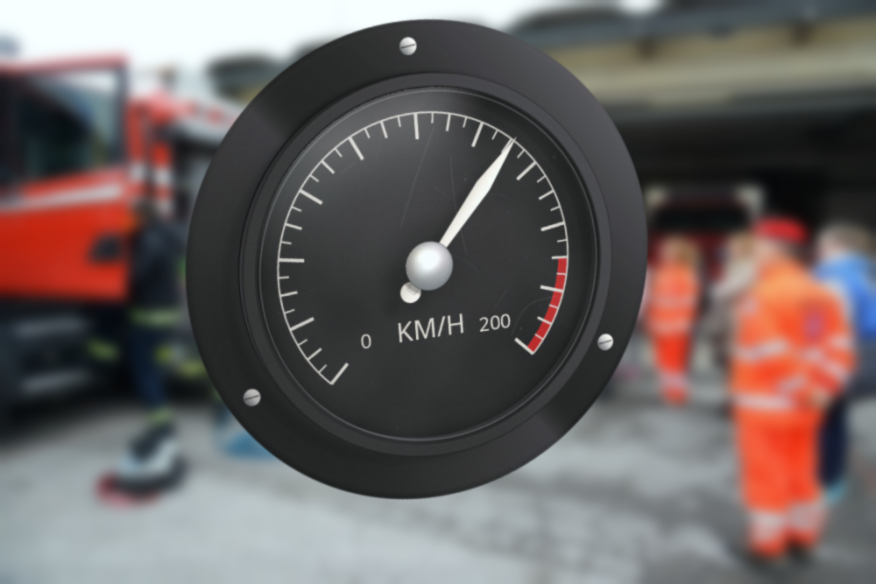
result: **130** km/h
